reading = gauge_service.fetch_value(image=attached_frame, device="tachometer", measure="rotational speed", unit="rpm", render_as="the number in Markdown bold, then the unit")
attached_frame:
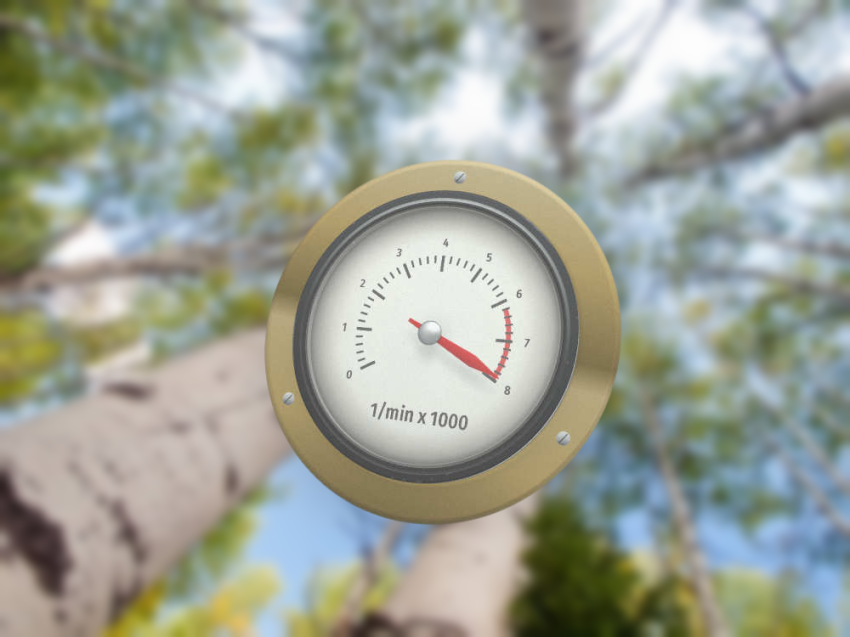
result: **7900** rpm
